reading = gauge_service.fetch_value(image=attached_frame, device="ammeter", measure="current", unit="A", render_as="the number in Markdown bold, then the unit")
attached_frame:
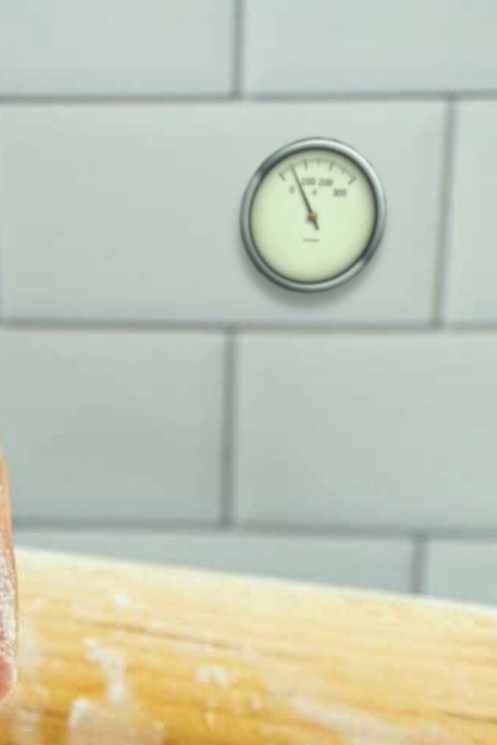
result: **50** A
